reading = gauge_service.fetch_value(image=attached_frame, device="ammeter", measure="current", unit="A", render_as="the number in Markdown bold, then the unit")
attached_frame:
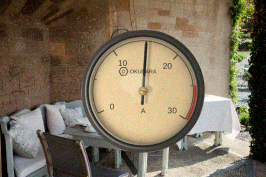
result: **15** A
